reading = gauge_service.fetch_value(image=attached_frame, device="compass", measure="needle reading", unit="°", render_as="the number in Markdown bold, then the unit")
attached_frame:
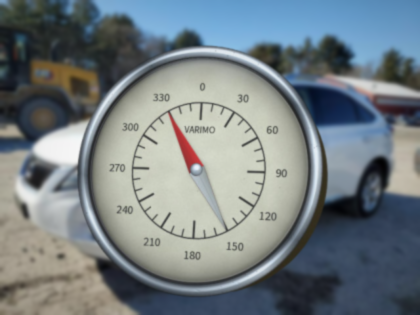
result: **330** °
